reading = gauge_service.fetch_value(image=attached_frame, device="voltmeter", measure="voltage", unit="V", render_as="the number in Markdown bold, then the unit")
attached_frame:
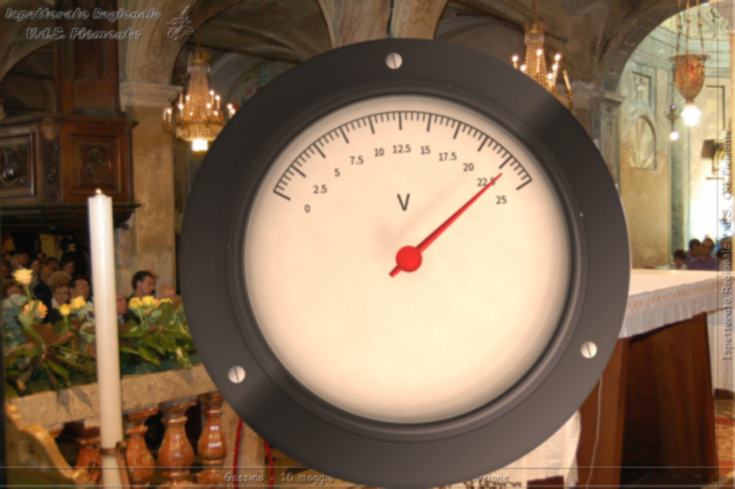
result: **23** V
